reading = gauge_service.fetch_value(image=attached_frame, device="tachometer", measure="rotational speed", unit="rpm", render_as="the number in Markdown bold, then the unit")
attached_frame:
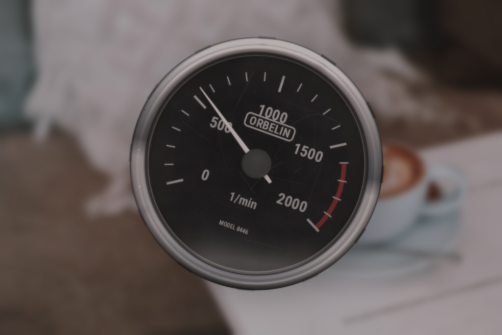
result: **550** rpm
